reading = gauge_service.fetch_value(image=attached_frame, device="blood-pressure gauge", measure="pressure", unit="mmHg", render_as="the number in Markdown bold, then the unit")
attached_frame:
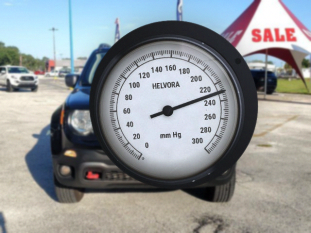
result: **230** mmHg
